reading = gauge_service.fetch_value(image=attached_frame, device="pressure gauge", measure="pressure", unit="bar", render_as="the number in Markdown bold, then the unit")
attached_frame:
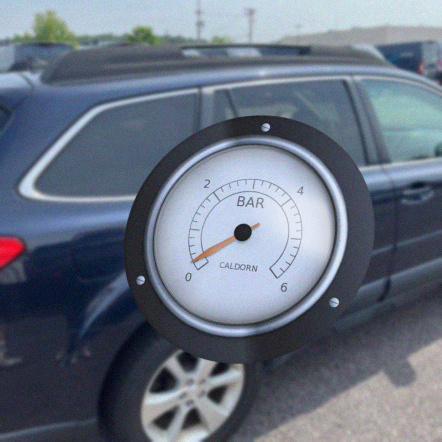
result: **0.2** bar
